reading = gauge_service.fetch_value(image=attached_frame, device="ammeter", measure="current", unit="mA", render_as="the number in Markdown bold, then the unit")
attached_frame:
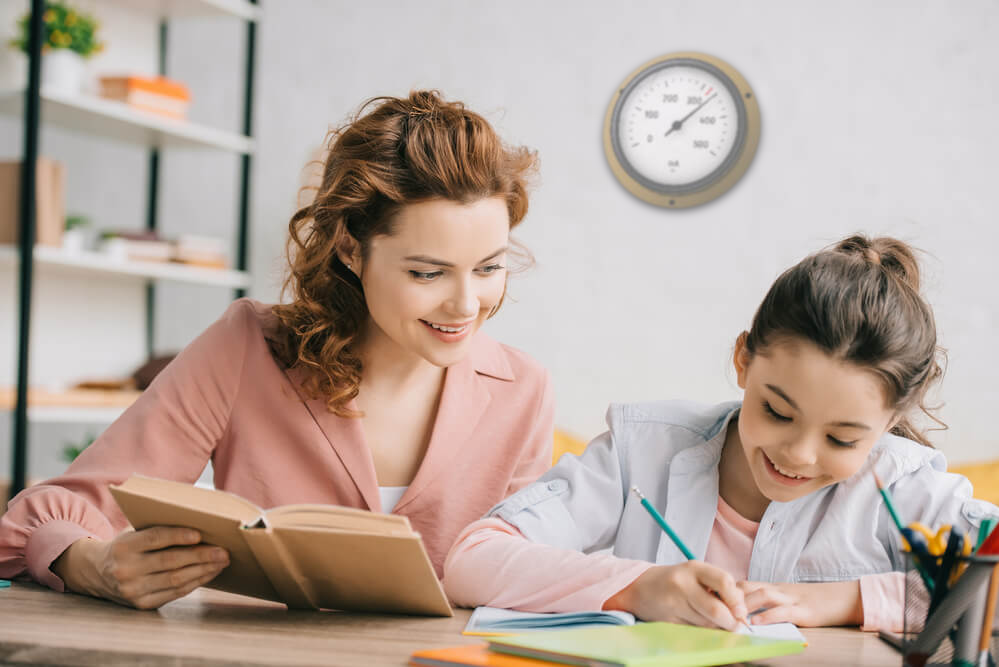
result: **340** mA
